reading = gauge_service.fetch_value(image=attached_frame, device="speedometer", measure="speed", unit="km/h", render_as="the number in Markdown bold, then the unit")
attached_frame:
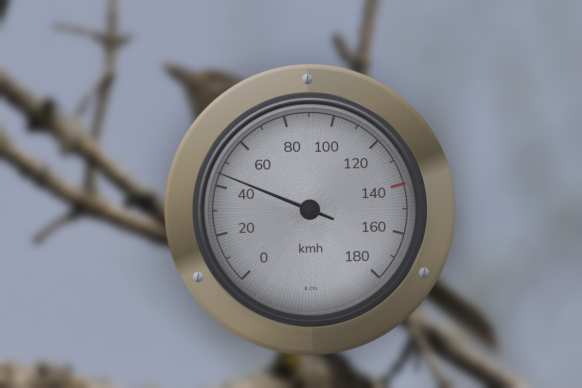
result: **45** km/h
